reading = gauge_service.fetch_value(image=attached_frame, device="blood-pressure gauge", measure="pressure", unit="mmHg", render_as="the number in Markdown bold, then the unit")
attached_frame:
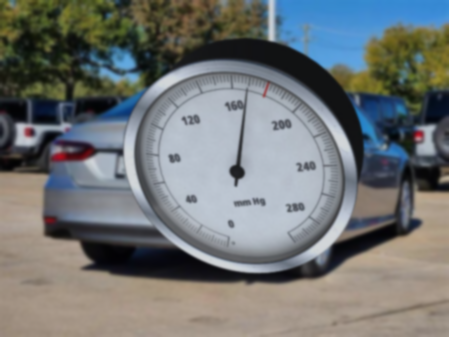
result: **170** mmHg
